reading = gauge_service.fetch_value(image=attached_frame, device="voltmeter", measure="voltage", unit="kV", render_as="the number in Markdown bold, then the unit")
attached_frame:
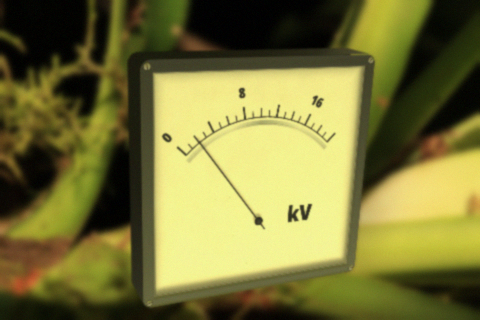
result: **2** kV
